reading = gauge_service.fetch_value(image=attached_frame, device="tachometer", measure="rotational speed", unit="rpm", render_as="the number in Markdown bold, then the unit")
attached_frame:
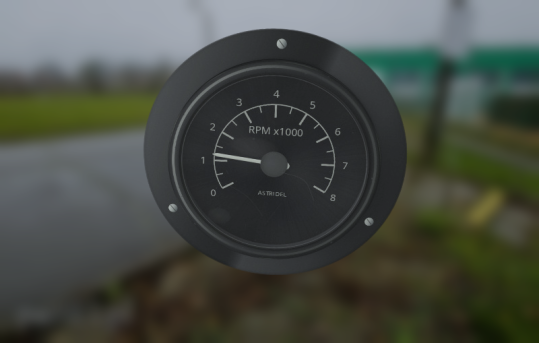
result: **1250** rpm
